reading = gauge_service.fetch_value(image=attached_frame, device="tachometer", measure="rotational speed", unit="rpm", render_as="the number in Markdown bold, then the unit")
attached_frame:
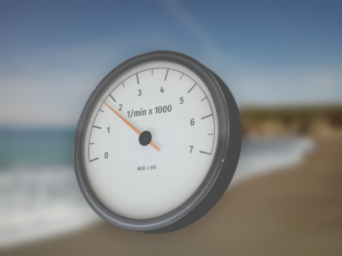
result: **1750** rpm
